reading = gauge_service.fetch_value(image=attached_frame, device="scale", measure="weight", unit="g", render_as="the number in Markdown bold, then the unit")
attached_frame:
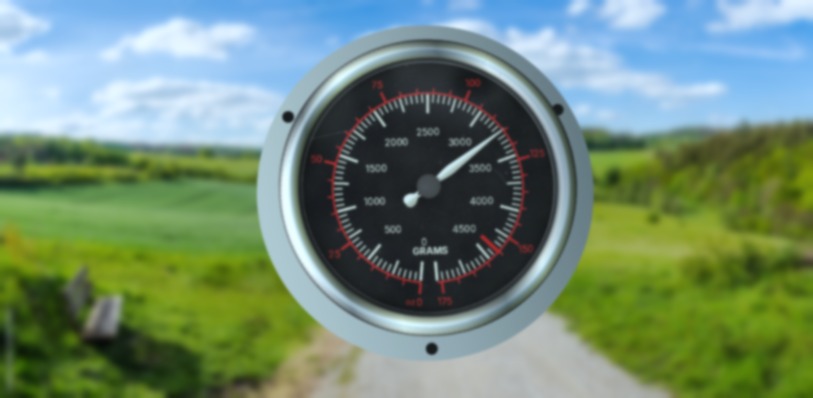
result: **3250** g
